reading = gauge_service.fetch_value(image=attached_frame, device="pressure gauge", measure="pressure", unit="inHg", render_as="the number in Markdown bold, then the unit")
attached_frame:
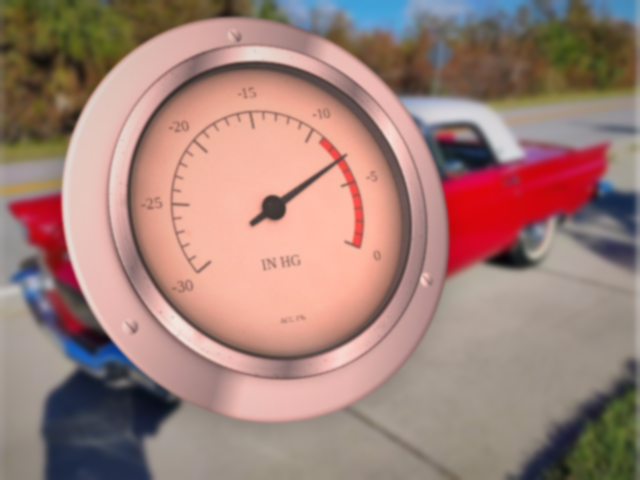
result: **-7** inHg
